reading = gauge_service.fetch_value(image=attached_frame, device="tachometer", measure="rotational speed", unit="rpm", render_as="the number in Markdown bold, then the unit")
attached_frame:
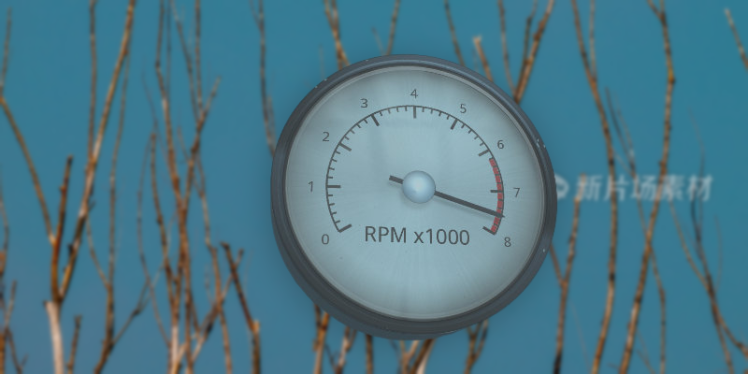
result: **7600** rpm
